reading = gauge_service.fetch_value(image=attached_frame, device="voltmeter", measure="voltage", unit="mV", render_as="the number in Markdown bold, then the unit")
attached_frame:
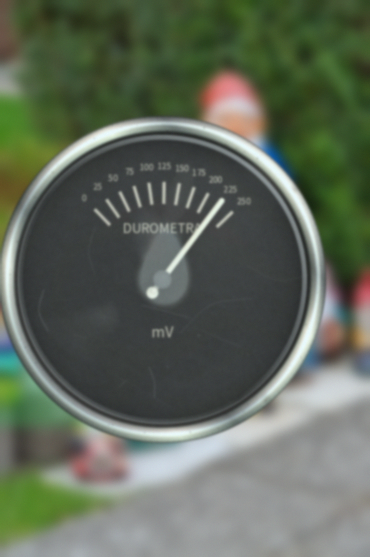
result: **225** mV
